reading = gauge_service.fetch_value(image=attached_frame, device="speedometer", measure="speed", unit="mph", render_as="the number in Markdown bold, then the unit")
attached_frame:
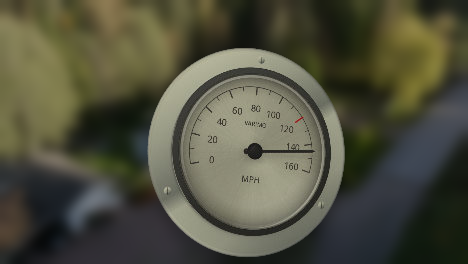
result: **145** mph
